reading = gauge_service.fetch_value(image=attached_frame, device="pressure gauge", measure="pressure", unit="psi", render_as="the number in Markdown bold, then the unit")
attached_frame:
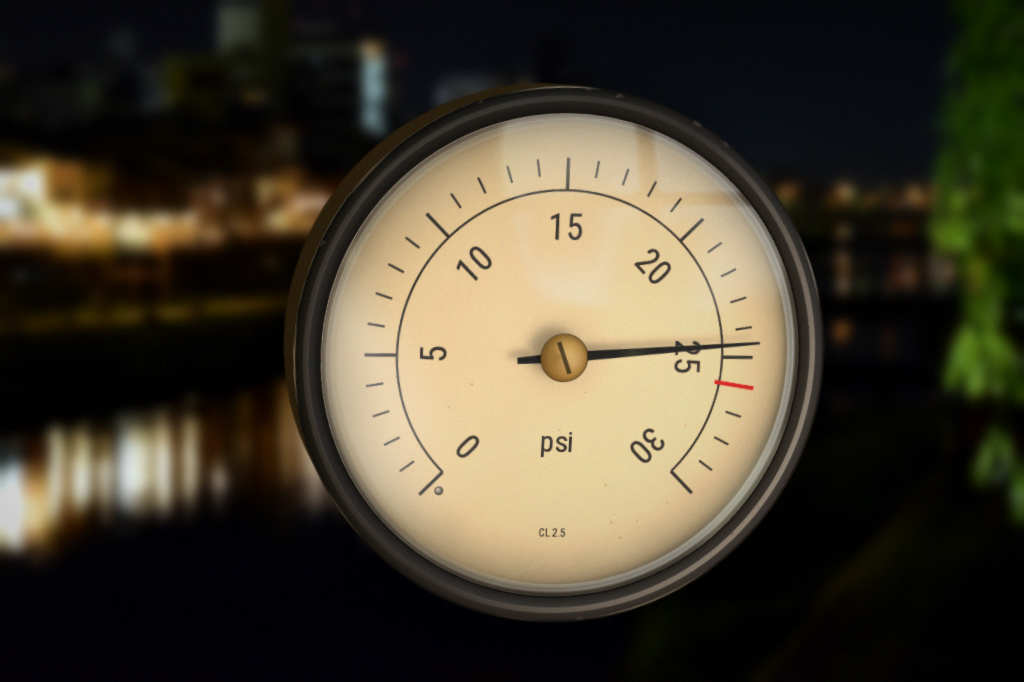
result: **24.5** psi
